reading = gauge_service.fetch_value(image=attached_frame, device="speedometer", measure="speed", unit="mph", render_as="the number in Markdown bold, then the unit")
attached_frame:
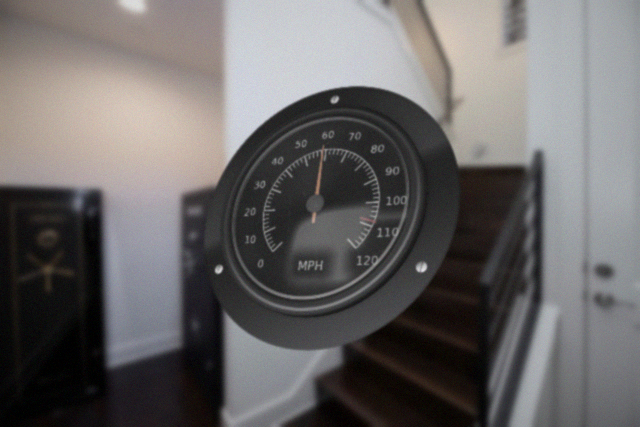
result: **60** mph
